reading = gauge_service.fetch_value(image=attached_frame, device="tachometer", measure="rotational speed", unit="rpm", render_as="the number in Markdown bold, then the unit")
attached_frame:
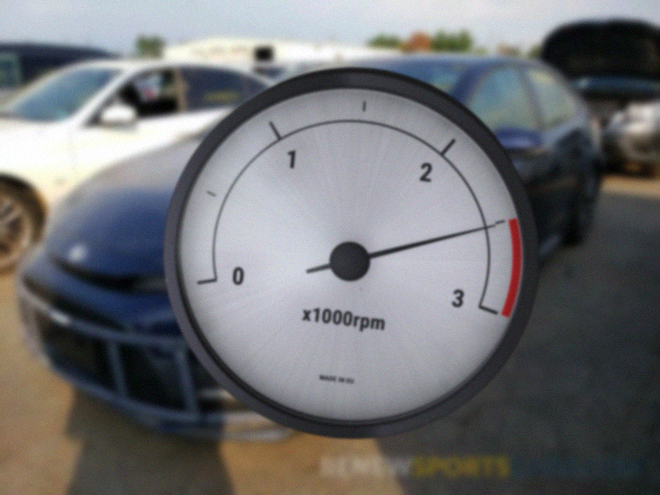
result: **2500** rpm
